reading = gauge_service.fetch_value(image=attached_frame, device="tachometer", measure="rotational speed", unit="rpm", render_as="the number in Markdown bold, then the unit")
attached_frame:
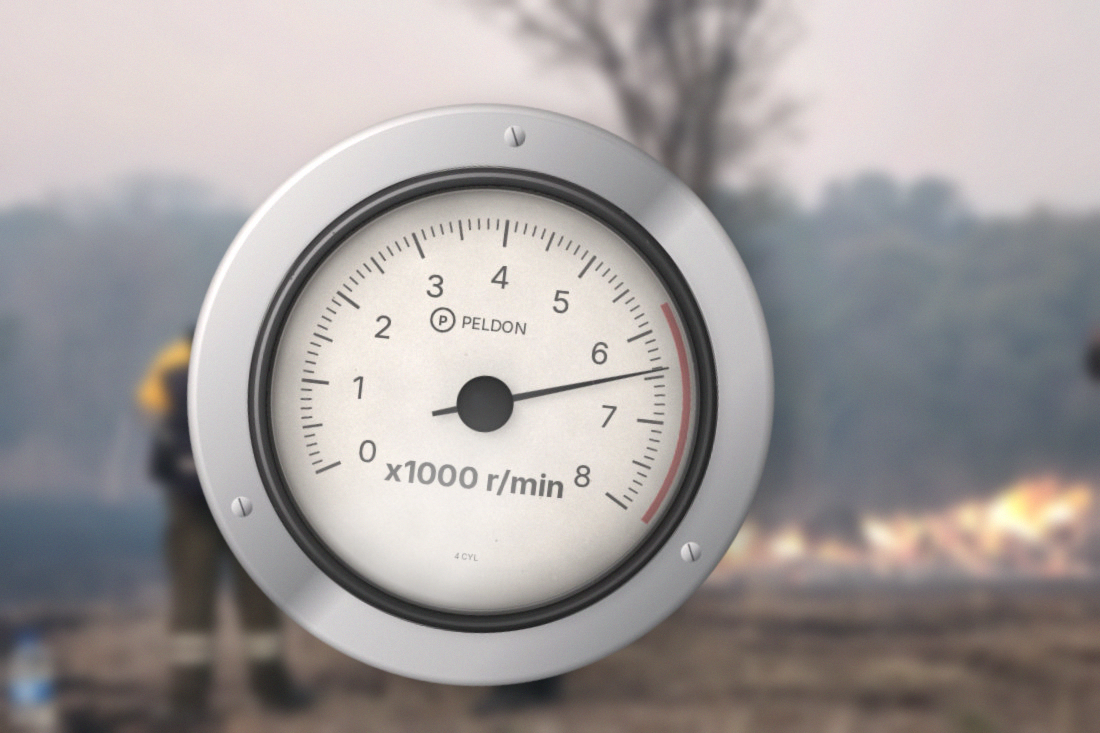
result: **6400** rpm
